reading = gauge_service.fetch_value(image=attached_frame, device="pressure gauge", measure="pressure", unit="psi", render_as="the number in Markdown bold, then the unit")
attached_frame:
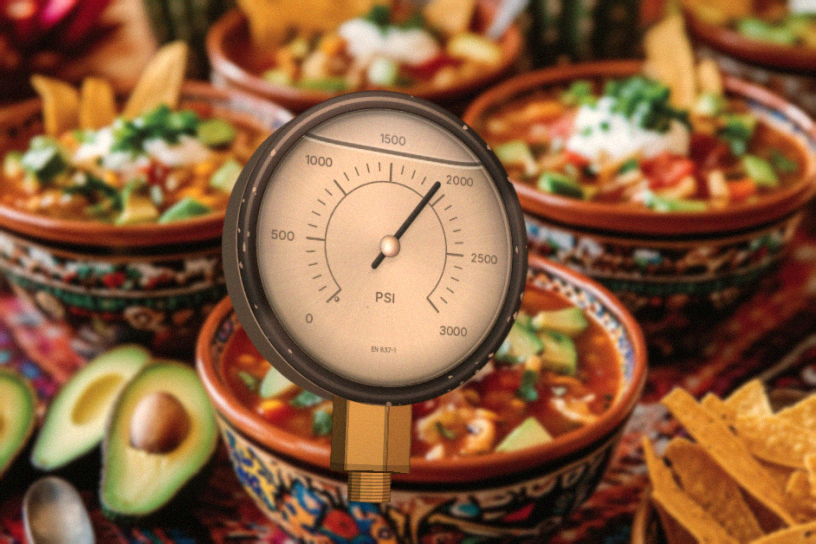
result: **1900** psi
